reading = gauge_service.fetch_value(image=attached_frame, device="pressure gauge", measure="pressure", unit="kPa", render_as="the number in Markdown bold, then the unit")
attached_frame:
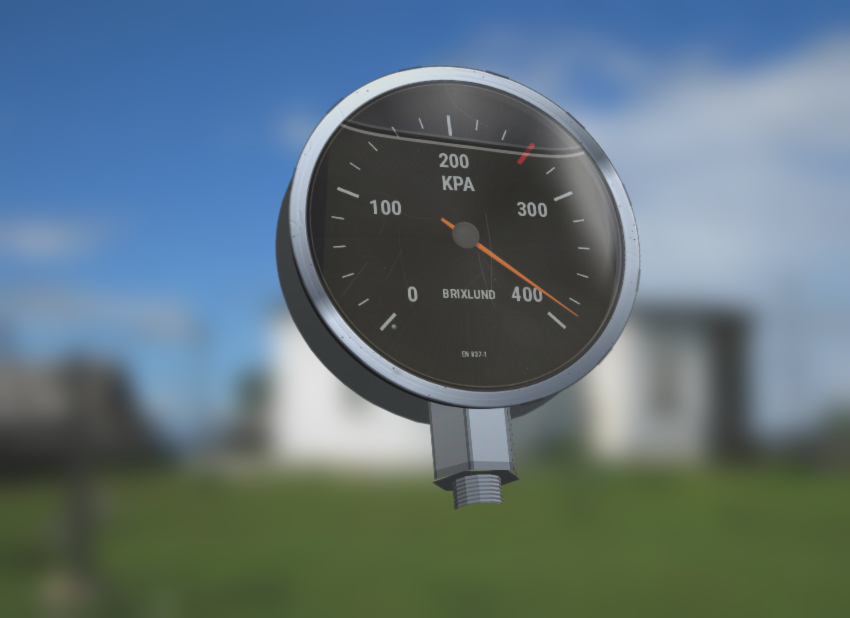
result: **390** kPa
